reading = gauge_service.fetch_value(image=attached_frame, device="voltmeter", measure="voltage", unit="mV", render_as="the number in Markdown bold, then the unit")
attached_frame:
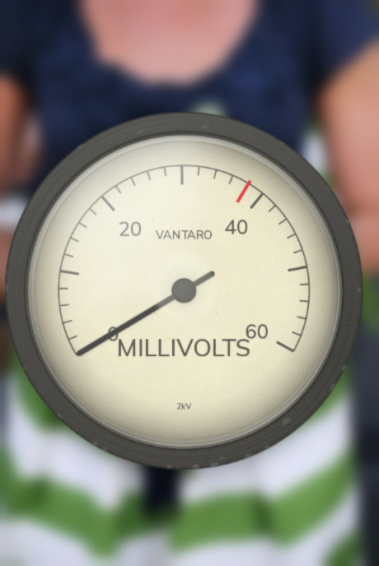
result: **0** mV
